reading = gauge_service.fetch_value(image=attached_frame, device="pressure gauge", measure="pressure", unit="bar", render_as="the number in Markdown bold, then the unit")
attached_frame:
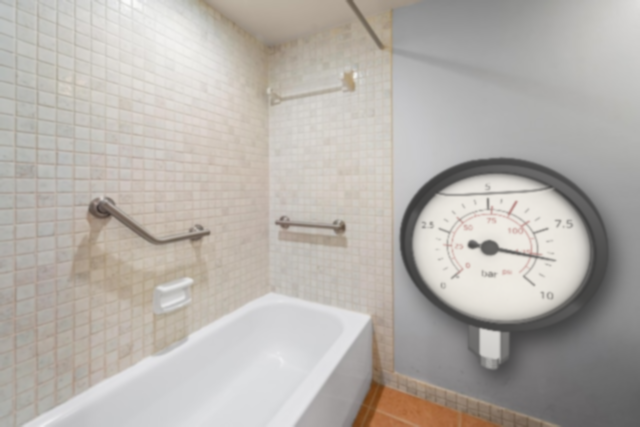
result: **8.75** bar
